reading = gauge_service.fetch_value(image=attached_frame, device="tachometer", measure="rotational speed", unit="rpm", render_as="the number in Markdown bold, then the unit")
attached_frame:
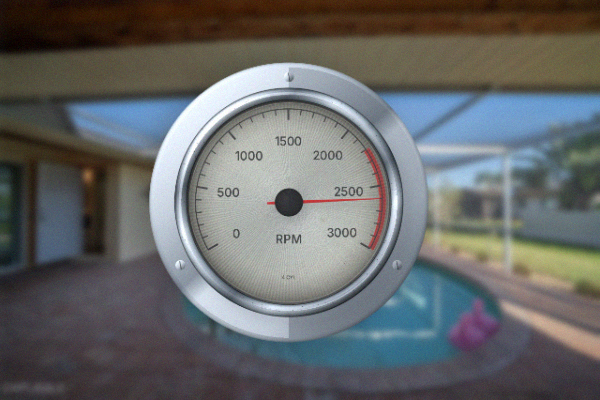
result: **2600** rpm
